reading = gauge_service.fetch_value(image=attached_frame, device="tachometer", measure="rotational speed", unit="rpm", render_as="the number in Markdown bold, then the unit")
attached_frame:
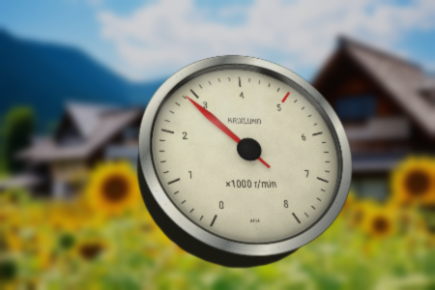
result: **2800** rpm
